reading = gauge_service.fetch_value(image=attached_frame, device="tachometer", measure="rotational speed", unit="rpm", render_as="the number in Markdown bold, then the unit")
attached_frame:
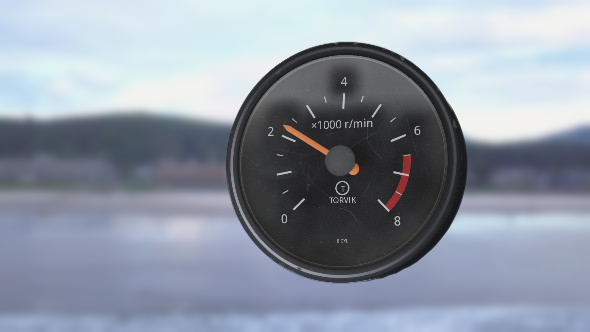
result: **2250** rpm
